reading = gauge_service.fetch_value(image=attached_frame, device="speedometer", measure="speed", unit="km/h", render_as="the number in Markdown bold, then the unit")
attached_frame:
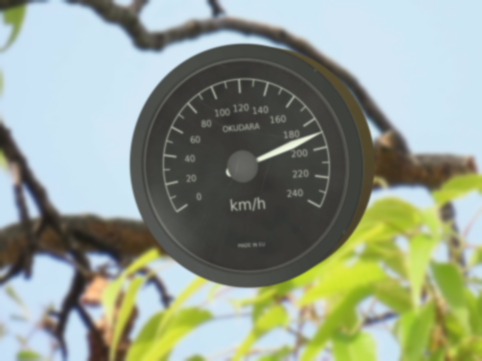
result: **190** km/h
